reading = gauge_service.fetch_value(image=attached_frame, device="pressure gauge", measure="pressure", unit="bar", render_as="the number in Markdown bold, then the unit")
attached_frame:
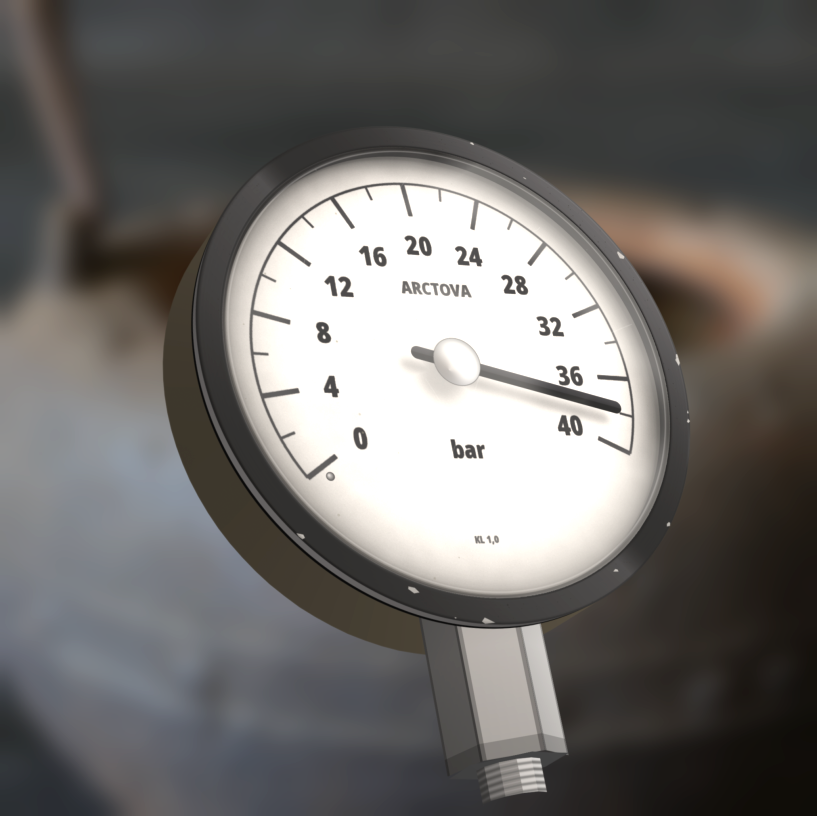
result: **38** bar
